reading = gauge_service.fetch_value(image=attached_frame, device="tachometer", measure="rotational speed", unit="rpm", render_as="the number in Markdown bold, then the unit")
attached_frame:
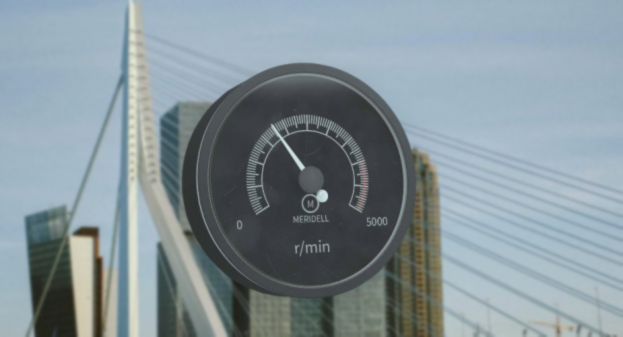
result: **1750** rpm
